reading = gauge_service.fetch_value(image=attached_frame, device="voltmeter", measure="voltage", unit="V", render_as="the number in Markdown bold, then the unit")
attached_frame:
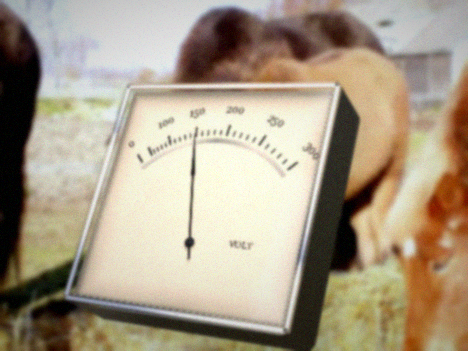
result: **150** V
